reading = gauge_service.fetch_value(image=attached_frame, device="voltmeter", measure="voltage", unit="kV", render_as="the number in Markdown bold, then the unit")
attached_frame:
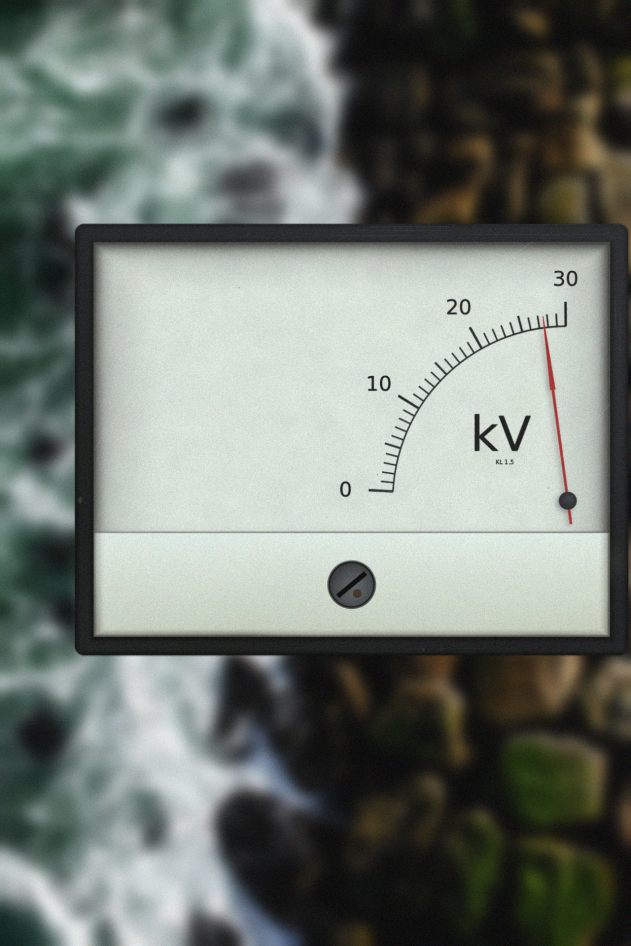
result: **27.5** kV
